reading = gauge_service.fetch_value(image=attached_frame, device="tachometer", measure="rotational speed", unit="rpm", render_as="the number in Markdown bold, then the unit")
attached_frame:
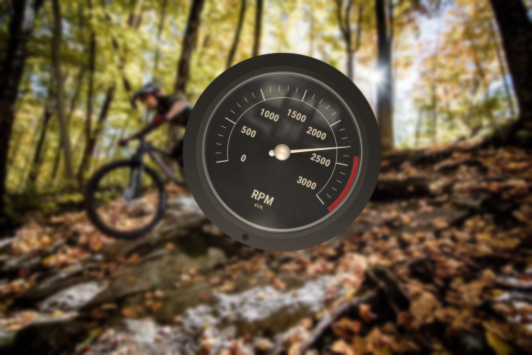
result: **2300** rpm
